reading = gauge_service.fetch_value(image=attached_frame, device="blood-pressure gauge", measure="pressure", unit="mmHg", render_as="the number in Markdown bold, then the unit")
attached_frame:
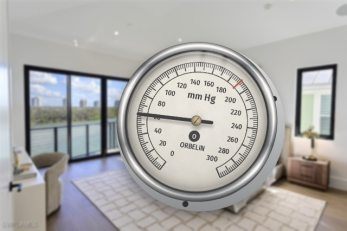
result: **60** mmHg
